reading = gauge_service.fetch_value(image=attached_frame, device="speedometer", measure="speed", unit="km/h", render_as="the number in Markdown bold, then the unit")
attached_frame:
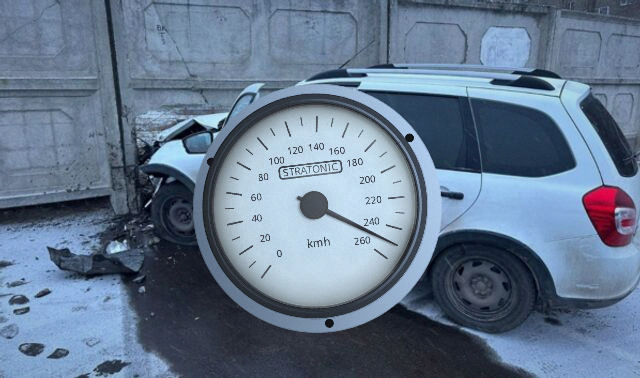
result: **250** km/h
